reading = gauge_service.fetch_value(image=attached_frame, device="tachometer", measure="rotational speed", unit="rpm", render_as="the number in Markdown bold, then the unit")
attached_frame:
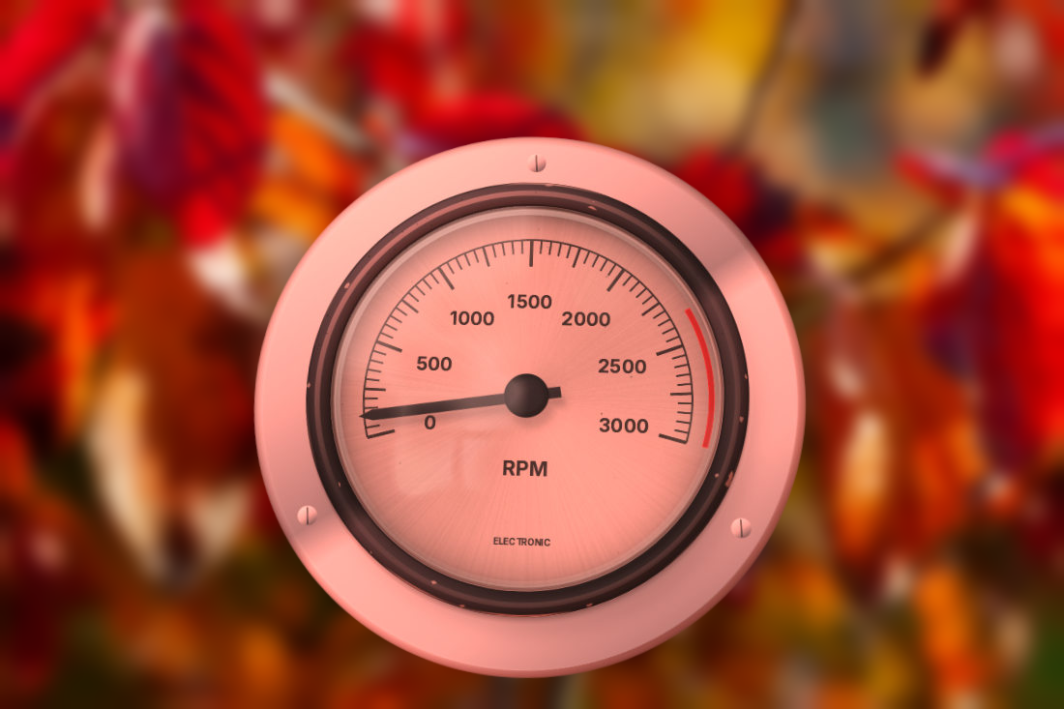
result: **100** rpm
